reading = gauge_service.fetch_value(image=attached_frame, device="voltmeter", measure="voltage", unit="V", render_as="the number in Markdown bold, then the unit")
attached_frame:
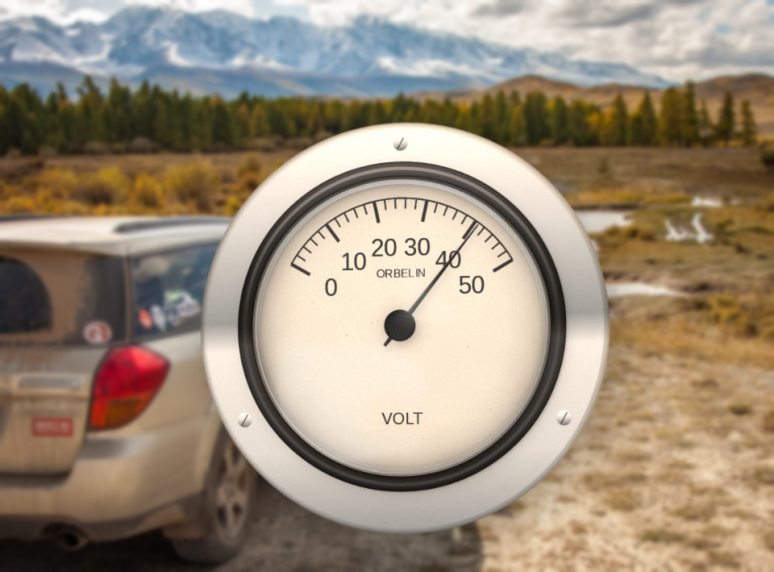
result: **41** V
